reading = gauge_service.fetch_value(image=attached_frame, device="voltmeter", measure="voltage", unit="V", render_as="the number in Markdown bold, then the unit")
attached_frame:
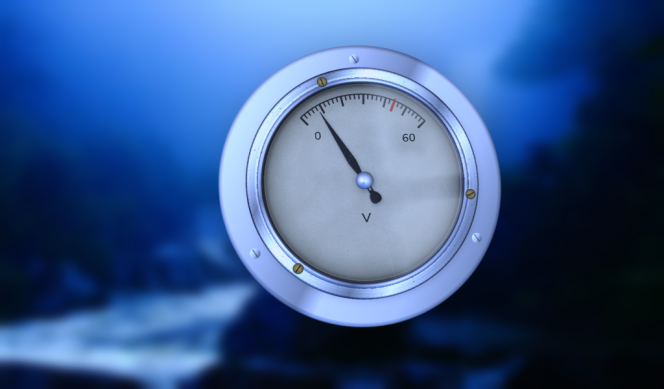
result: **8** V
